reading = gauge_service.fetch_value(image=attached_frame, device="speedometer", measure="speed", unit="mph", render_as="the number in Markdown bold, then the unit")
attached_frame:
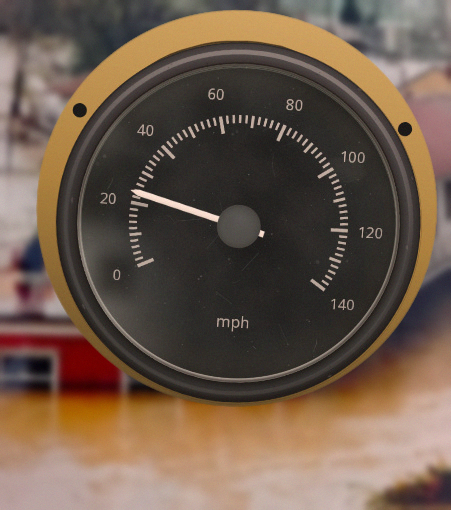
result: **24** mph
